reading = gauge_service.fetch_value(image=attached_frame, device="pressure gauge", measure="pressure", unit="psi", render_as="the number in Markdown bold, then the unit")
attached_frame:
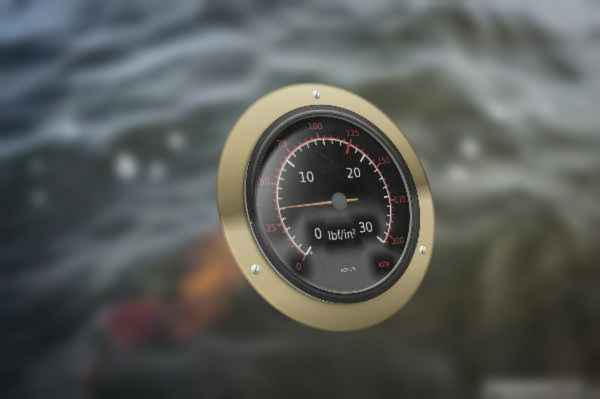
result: **5** psi
